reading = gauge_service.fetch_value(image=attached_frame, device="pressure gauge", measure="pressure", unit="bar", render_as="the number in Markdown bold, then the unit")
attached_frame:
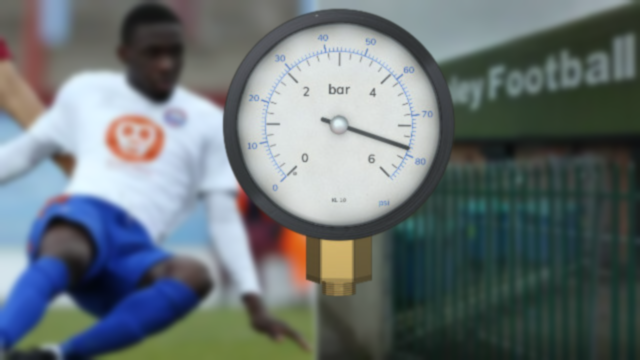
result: **5.4** bar
